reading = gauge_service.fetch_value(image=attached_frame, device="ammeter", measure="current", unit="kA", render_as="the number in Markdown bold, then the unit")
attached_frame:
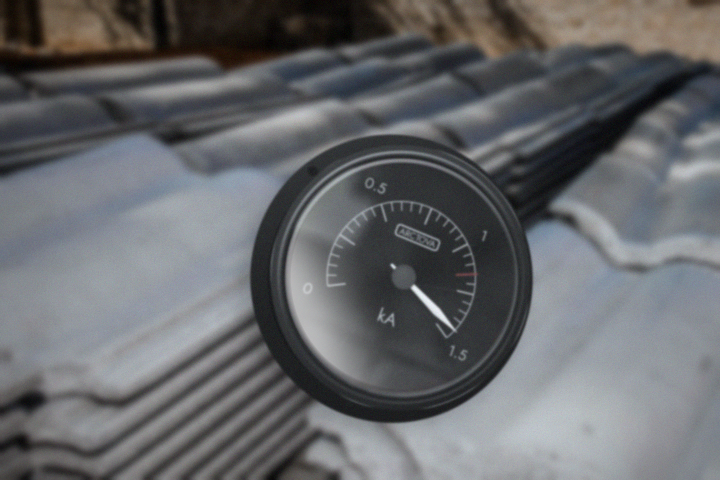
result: **1.45** kA
